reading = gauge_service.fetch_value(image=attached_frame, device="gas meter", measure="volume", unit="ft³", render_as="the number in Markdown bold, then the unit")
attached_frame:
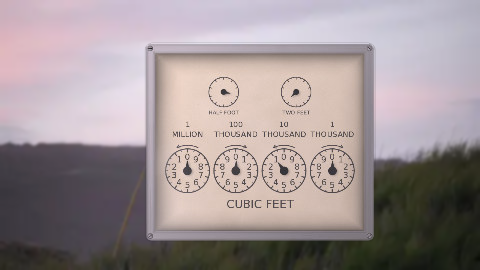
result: **1000** ft³
